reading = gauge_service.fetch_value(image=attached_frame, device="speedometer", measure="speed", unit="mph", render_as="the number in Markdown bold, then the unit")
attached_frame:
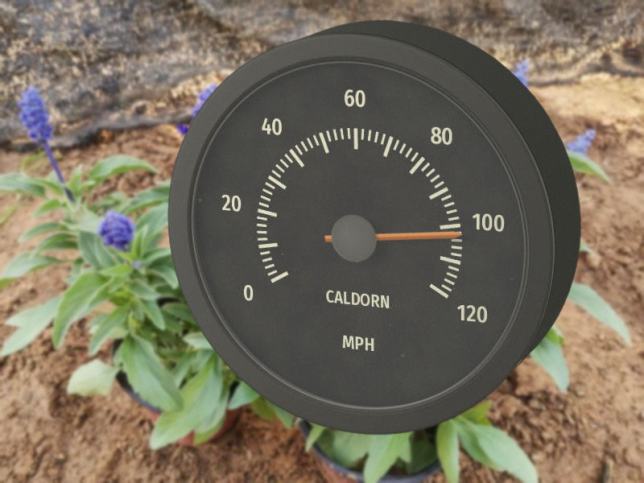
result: **102** mph
